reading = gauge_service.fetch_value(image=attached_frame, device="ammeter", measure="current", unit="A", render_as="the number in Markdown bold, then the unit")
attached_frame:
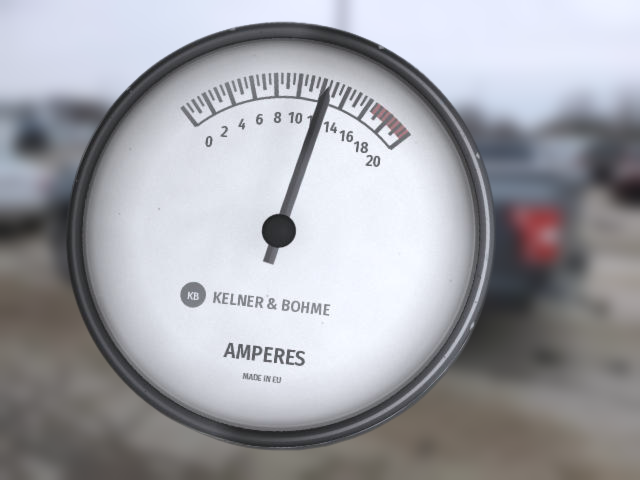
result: **12.5** A
